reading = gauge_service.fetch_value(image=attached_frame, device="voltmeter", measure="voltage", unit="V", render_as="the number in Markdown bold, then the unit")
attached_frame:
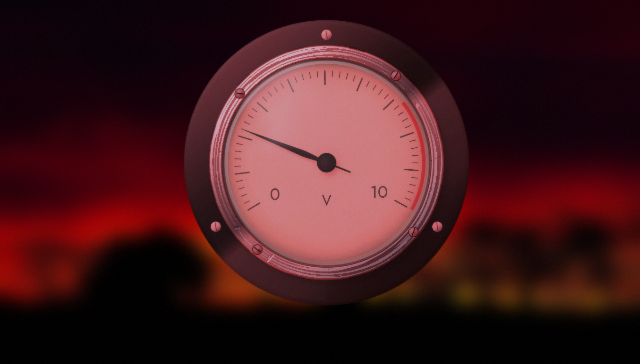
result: **2.2** V
